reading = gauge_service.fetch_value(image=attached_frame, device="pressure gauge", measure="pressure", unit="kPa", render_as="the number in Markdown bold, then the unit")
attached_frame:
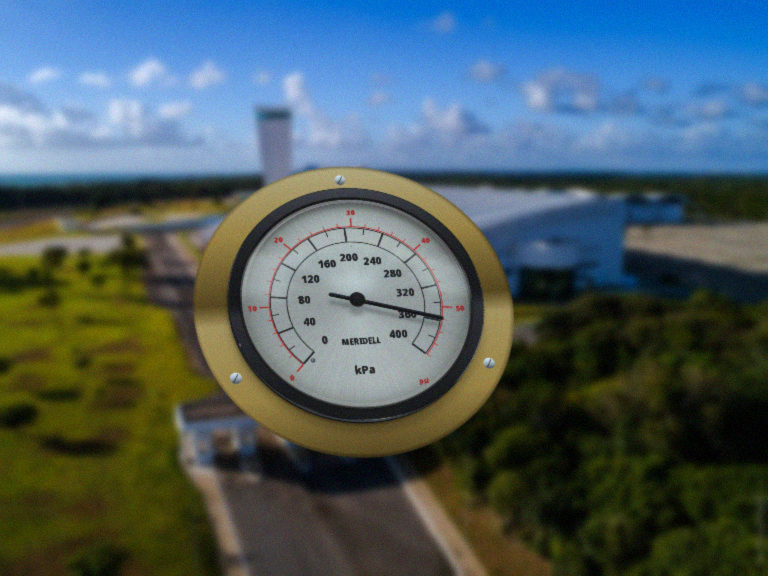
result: **360** kPa
